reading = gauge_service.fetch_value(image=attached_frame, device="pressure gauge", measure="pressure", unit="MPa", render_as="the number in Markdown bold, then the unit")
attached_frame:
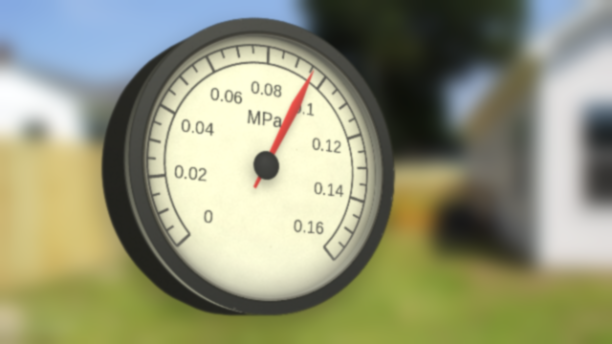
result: **0.095** MPa
